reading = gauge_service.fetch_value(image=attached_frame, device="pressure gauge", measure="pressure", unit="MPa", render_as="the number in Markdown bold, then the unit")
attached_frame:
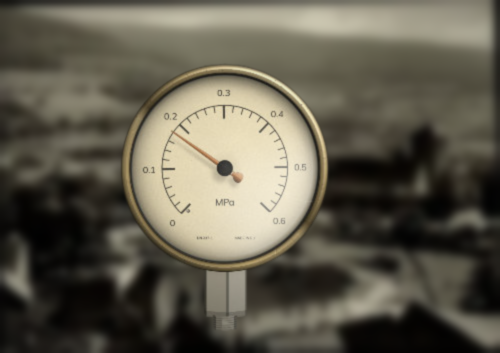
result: **0.18** MPa
